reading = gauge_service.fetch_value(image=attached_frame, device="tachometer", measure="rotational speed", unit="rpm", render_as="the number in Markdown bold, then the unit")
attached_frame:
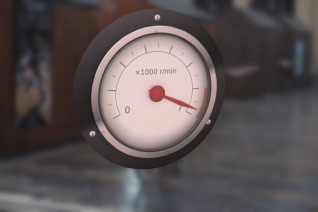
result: **6750** rpm
